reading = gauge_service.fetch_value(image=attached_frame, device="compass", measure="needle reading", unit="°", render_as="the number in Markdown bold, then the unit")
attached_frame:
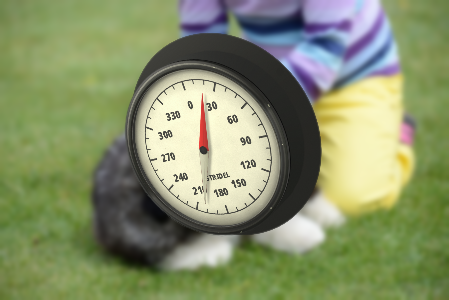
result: **20** °
